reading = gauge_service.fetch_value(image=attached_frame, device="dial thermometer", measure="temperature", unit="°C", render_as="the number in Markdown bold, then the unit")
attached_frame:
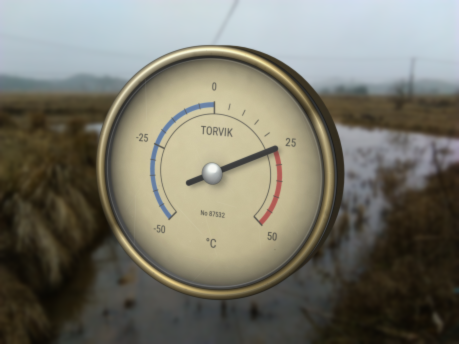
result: **25** °C
